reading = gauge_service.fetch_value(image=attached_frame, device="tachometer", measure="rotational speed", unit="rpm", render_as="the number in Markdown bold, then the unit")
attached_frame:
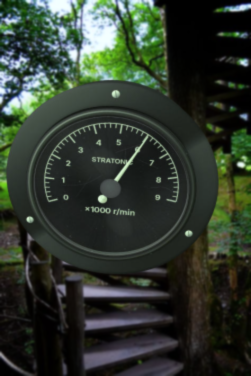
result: **6000** rpm
